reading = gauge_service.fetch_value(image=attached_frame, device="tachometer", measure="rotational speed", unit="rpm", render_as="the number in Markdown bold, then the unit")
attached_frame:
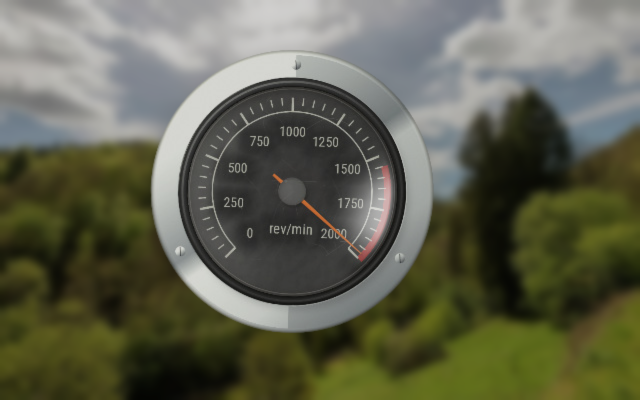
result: **1975** rpm
